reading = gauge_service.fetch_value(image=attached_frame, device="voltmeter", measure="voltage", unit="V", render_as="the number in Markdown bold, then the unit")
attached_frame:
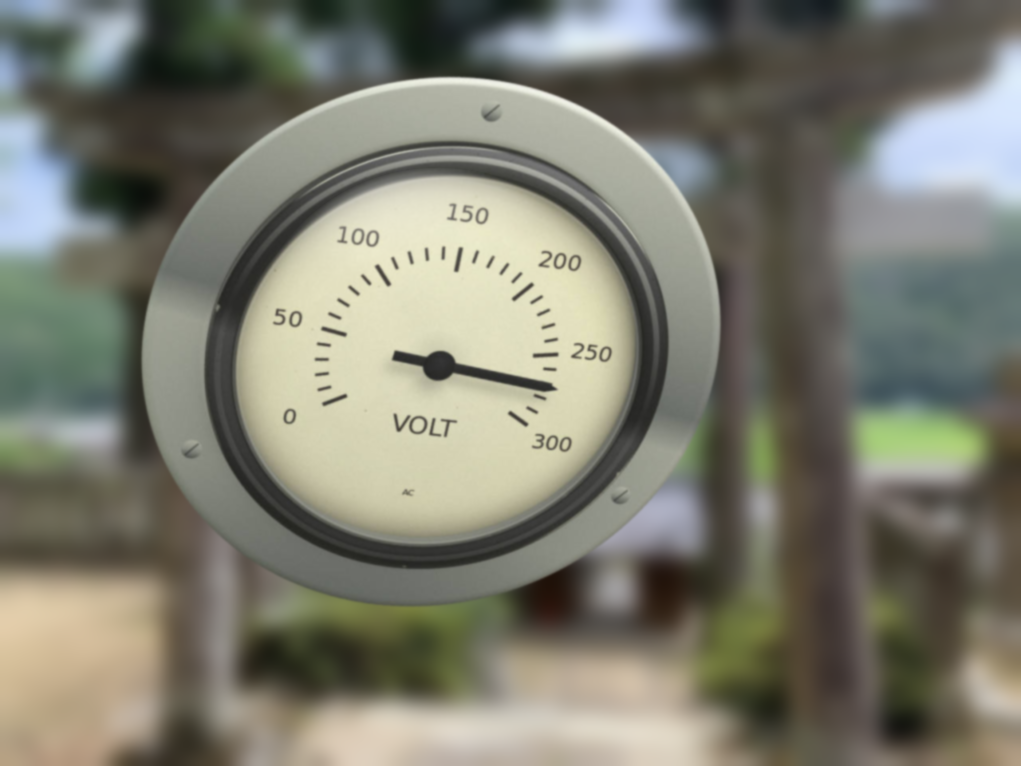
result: **270** V
